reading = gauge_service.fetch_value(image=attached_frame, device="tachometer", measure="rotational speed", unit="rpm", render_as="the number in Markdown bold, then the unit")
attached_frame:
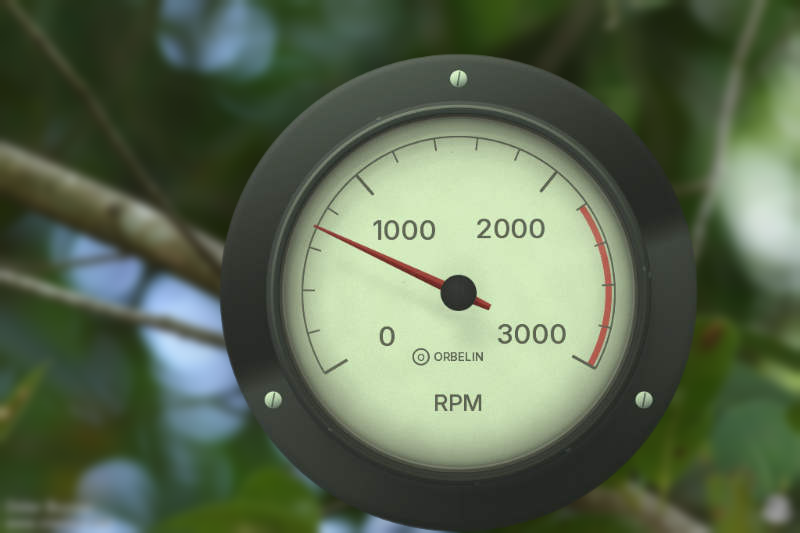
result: **700** rpm
